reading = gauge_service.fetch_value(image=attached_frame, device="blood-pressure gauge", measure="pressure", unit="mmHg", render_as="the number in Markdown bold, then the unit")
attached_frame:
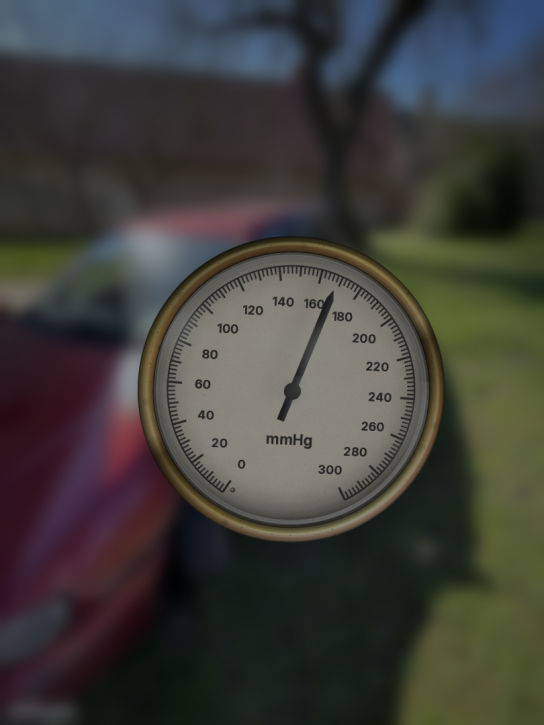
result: **168** mmHg
